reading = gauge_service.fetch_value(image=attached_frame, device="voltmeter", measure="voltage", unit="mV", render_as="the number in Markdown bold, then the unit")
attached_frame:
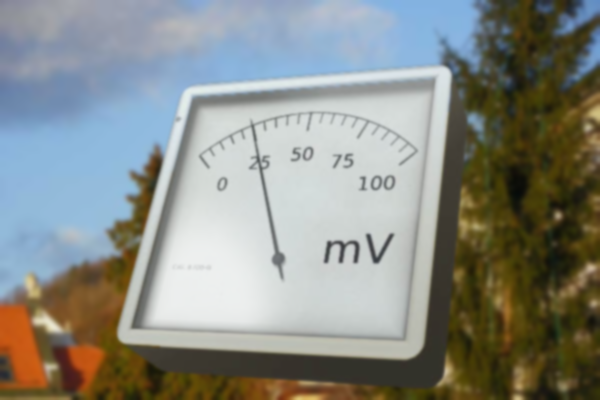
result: **25** mV
